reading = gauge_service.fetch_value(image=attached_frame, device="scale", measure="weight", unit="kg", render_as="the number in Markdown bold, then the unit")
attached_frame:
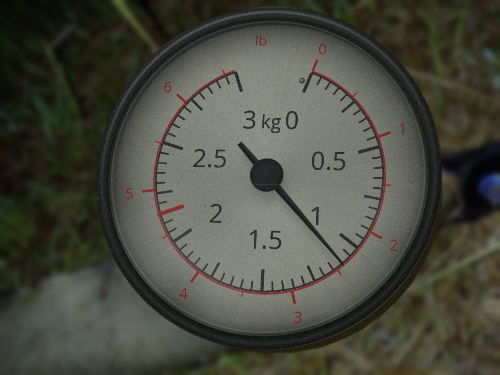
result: **1.1** kg
